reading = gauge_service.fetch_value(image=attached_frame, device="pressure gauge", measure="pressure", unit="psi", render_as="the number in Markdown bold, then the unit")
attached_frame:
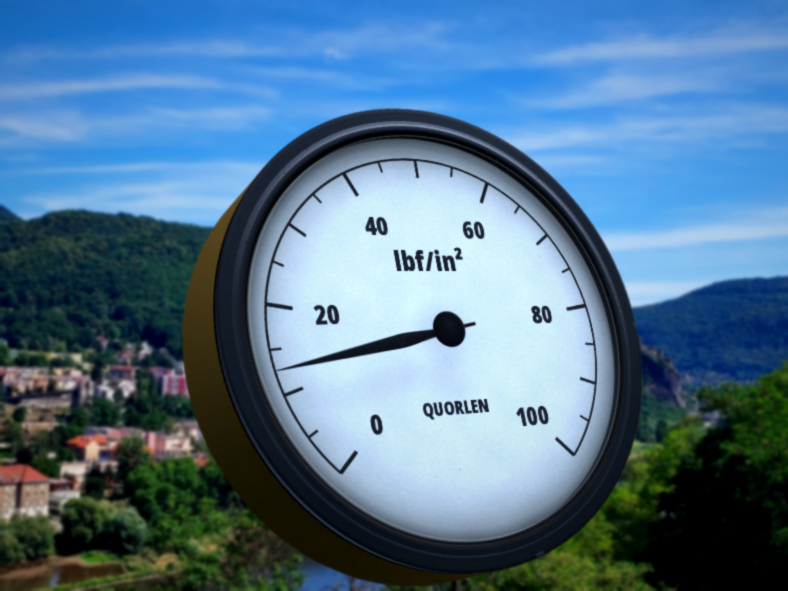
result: **12.5** psi
